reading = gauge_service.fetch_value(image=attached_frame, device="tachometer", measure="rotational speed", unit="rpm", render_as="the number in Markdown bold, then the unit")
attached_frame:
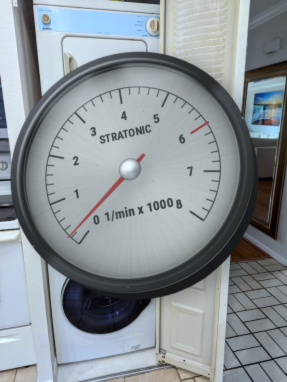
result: **200** rpm
